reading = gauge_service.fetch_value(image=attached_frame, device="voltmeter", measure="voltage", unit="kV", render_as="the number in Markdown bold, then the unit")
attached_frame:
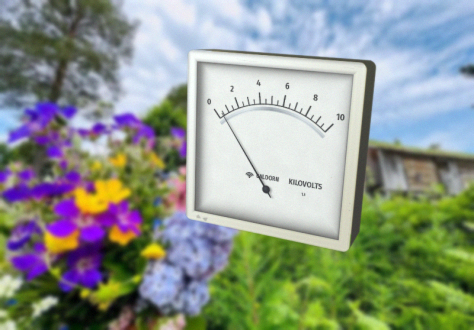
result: **0.5** kV
